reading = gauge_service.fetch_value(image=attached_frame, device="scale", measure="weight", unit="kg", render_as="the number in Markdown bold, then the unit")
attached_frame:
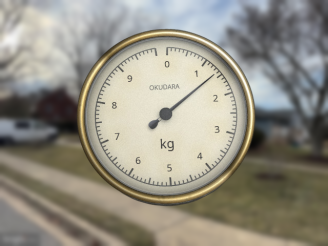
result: **1.4** kg
